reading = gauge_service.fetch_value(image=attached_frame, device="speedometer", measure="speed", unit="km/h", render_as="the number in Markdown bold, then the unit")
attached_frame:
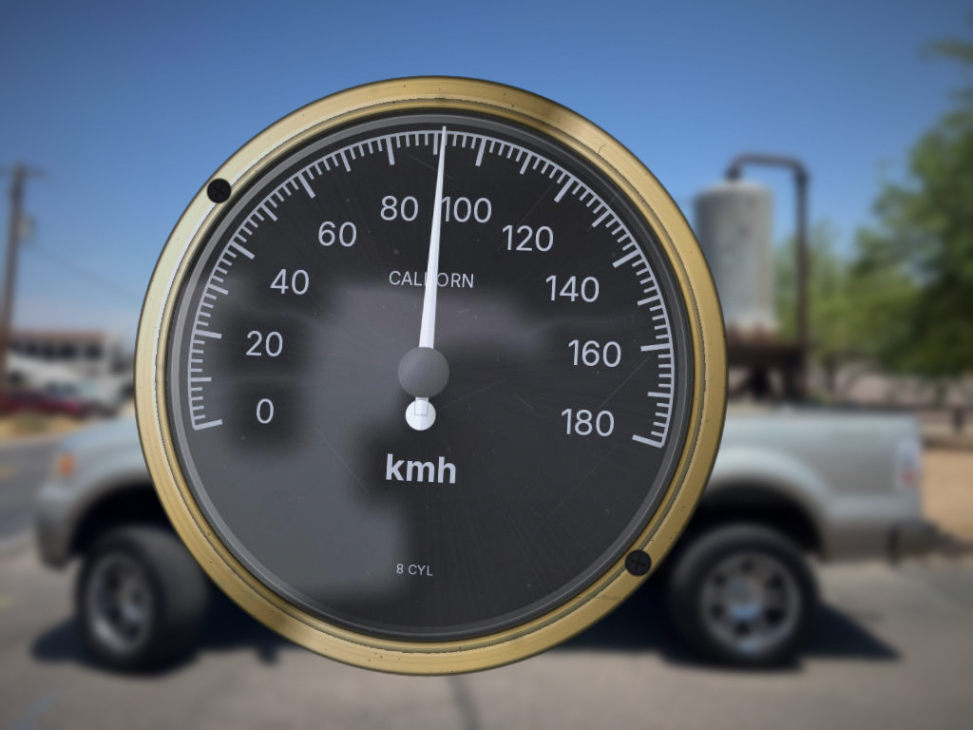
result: **92** km/h
